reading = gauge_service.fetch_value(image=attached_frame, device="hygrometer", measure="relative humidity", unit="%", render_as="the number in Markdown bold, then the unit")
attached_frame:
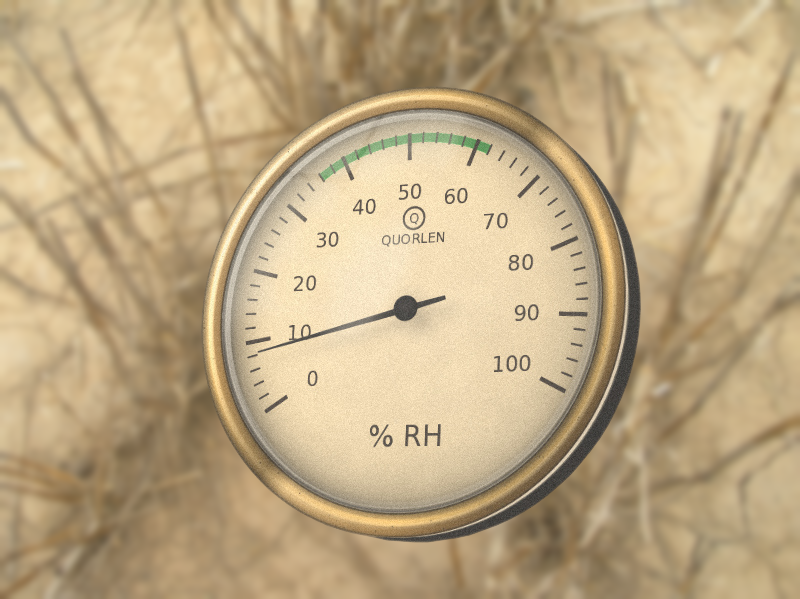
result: **8** %
